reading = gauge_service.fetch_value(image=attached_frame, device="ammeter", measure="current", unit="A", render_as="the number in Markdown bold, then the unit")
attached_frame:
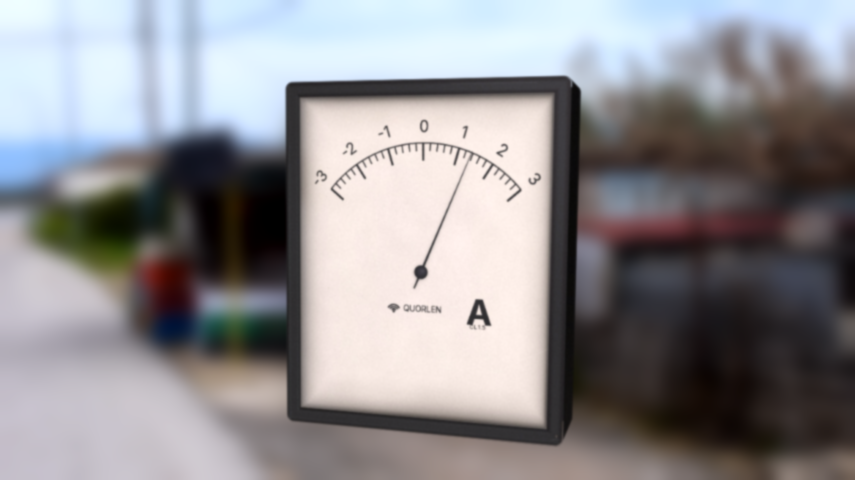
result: **1.4** A
